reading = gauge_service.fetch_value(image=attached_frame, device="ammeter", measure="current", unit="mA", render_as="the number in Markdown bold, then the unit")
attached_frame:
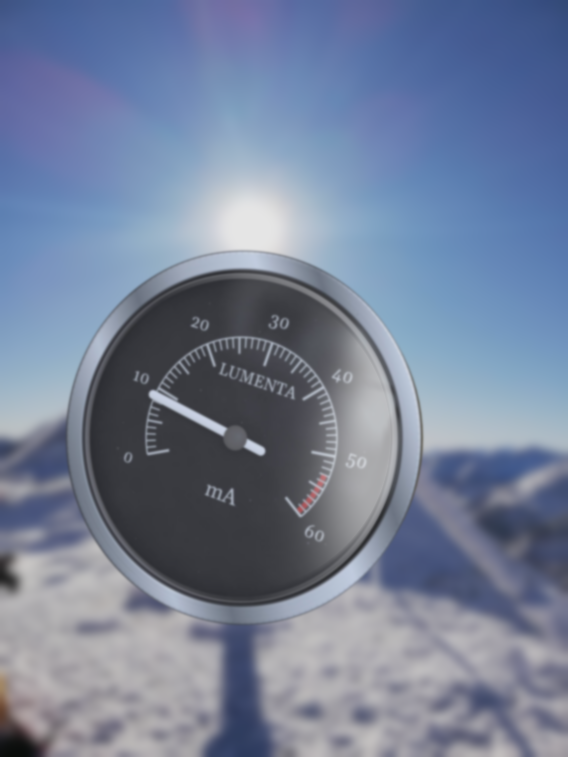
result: **9** mA
